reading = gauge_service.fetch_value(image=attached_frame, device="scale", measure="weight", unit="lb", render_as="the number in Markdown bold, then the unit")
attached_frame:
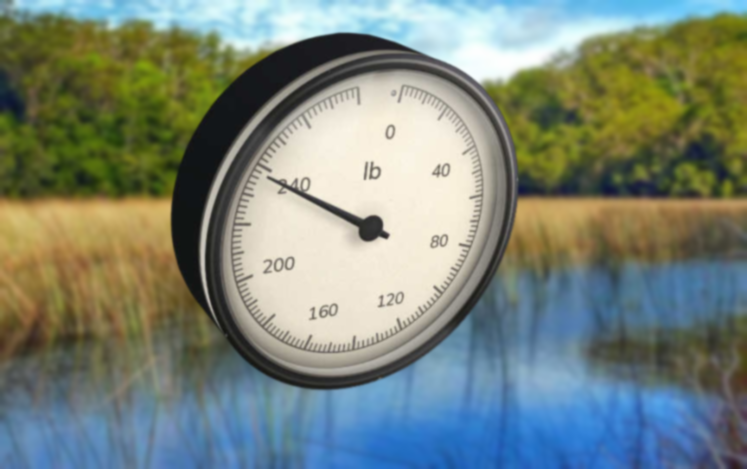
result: **238** lb
